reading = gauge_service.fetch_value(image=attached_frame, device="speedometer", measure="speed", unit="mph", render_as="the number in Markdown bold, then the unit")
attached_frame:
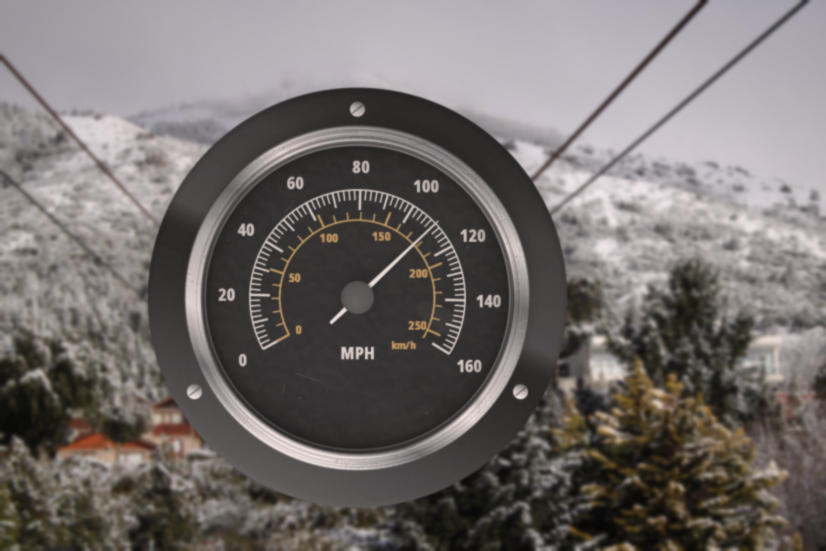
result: **110** mph
